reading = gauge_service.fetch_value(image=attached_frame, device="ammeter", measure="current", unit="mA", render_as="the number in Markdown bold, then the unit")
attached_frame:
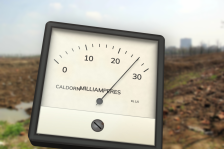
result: **26** mA
